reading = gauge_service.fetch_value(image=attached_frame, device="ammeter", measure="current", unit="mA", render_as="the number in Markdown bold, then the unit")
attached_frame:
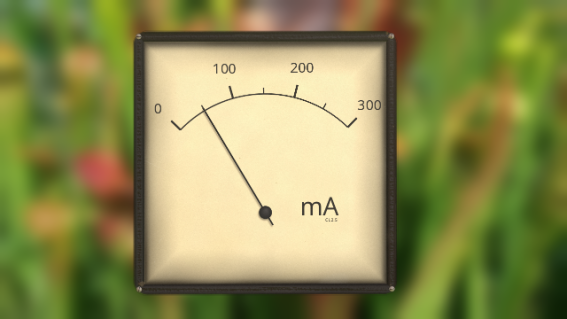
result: **50** mA
